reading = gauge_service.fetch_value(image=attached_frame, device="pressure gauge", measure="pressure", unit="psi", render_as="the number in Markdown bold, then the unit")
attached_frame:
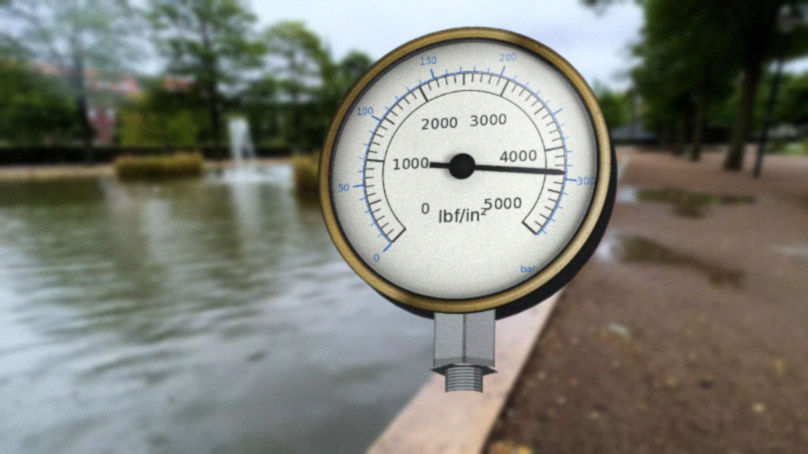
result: **4300** psi
